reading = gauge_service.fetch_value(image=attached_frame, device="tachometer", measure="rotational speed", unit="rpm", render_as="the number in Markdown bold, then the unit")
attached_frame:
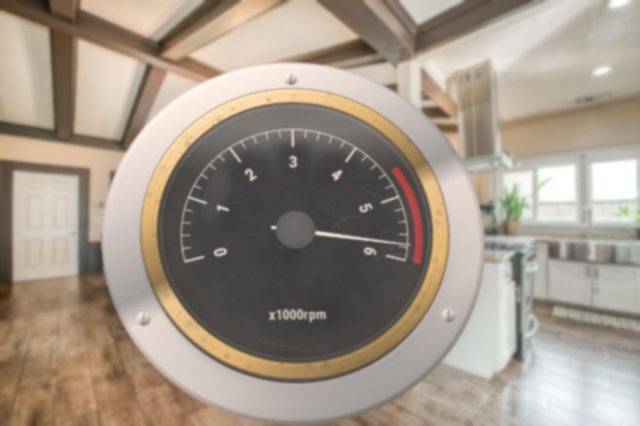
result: **5800** rpm
